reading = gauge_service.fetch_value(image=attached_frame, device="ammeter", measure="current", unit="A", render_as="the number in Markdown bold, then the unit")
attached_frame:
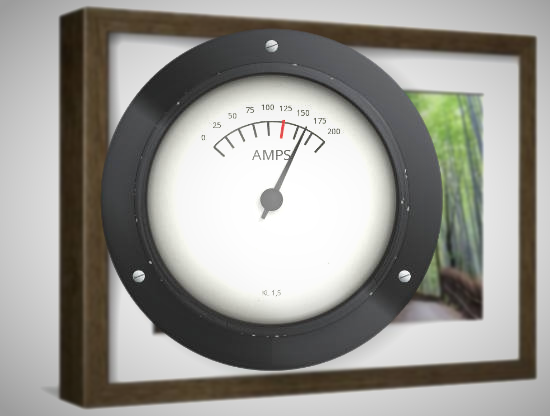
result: **162.5** A
